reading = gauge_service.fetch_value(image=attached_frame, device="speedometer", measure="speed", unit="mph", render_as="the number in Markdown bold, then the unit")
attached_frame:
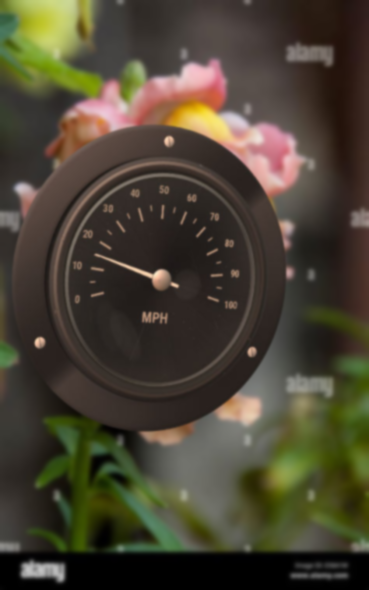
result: **15** mph
